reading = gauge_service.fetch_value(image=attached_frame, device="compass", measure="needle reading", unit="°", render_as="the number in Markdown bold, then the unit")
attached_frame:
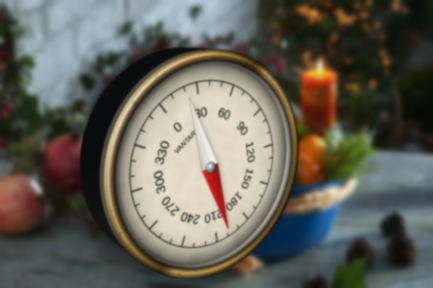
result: **200** °
